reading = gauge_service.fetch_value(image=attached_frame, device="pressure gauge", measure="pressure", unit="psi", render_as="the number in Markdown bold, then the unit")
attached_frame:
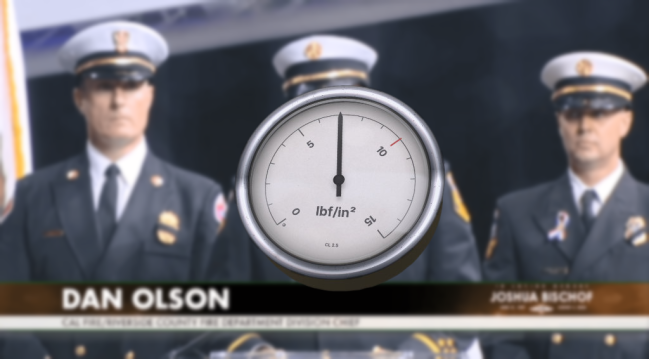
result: **7** psi
